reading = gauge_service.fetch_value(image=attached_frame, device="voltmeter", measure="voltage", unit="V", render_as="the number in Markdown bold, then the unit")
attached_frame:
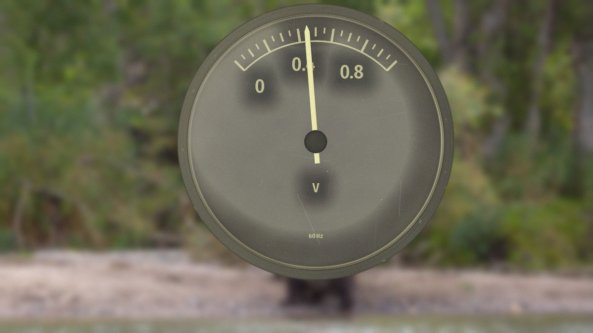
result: **0.45** V
